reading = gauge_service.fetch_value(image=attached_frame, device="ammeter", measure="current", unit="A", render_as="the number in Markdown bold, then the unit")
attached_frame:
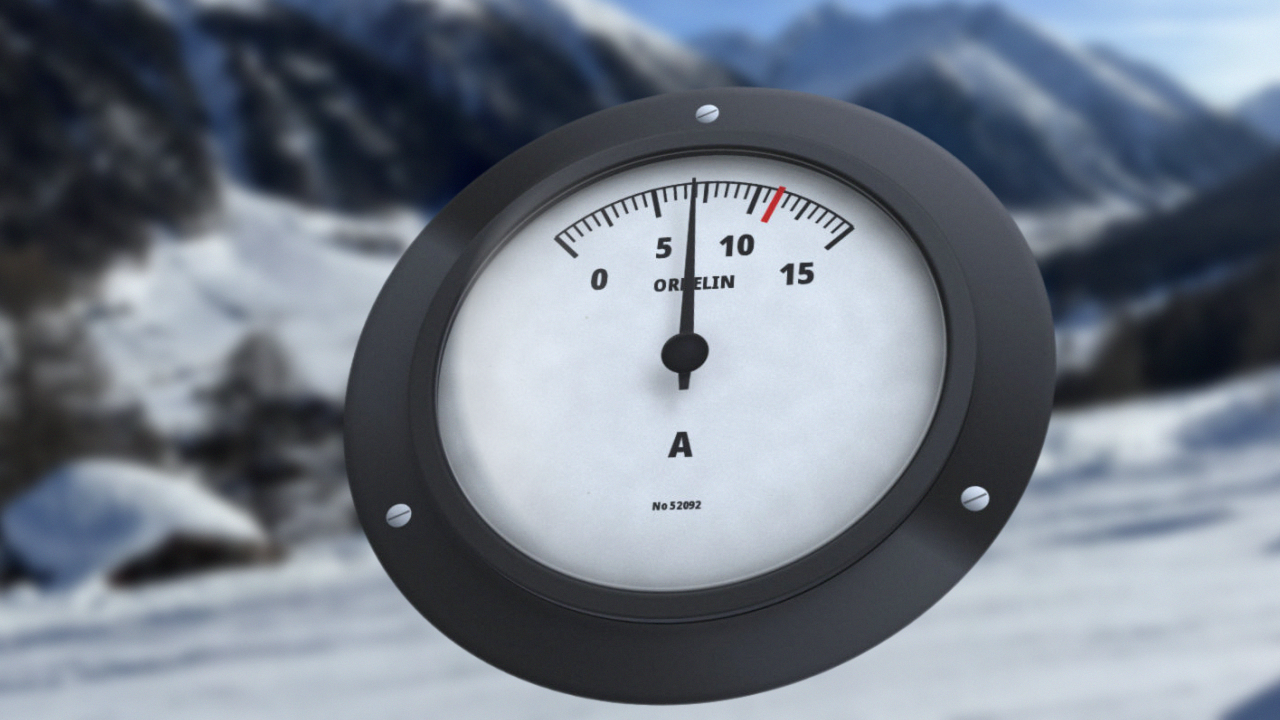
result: **7** A
